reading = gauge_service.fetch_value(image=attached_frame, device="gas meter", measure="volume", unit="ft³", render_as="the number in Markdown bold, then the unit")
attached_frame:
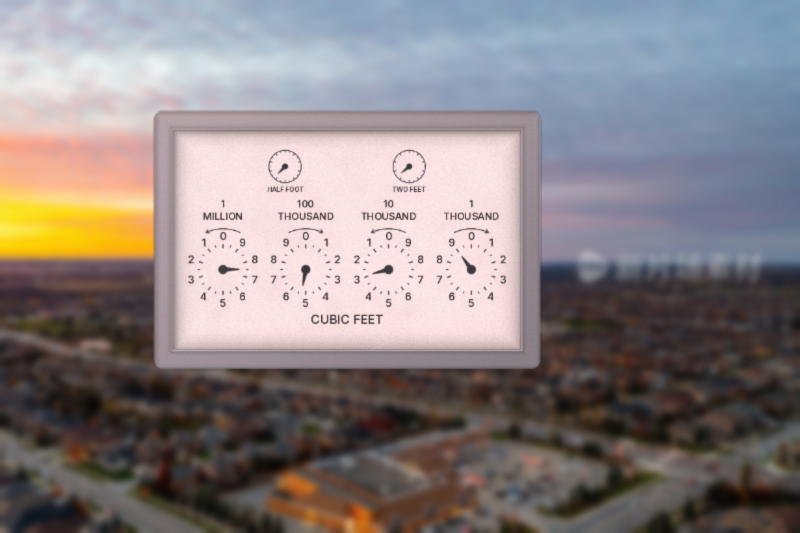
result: **752900** ft³
